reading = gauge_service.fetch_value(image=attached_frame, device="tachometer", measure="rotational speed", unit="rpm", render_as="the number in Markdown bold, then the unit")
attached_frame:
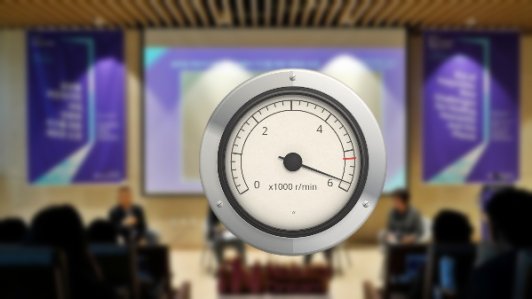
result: **5800** rpm
